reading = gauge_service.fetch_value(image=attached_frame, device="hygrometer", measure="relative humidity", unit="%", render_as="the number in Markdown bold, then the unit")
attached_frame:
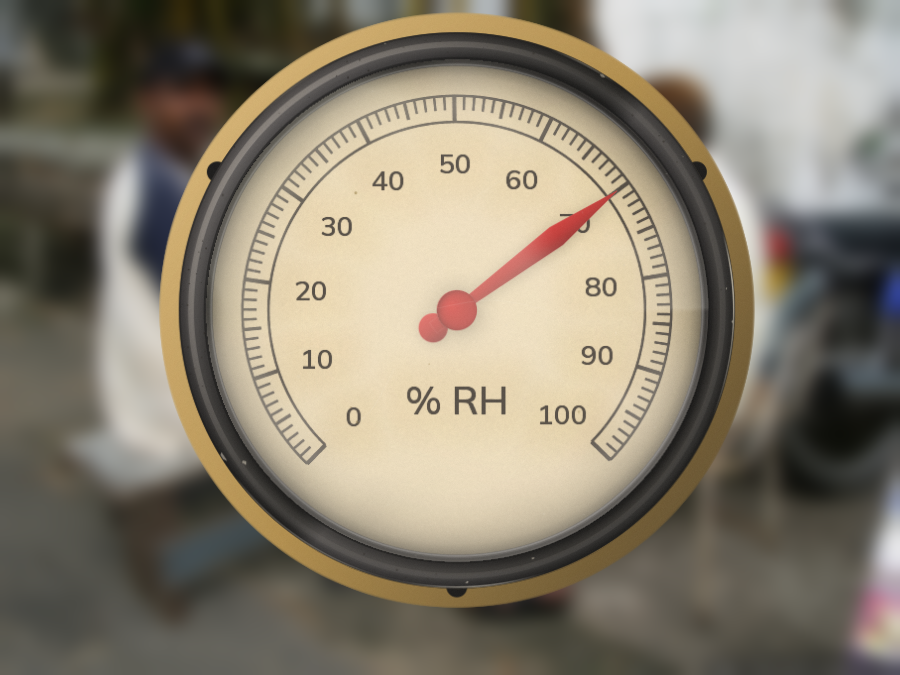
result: **70** %
